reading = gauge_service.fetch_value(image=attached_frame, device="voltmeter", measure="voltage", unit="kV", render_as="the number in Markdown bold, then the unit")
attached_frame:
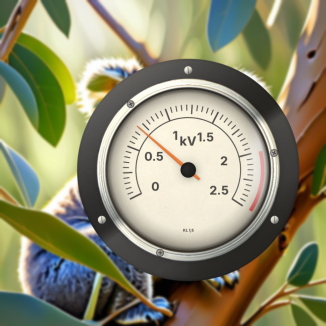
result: **0.7** kV
